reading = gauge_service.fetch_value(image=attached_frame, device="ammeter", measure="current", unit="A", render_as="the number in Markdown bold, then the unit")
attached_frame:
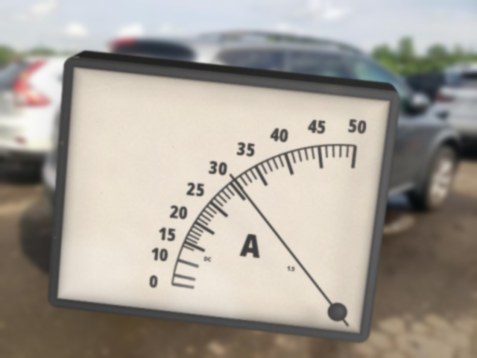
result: **31** A
